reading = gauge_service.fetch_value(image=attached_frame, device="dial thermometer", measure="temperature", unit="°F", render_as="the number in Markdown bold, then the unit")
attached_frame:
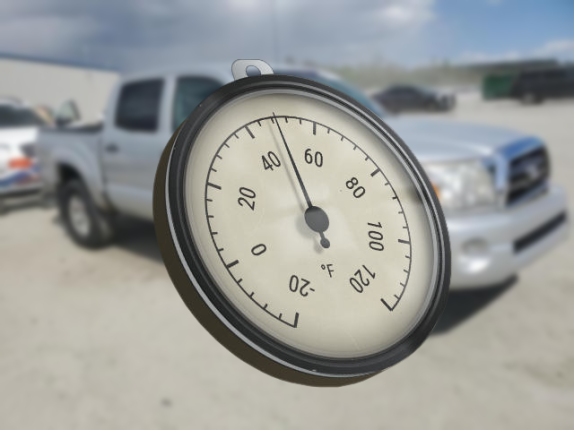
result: **48** °F
